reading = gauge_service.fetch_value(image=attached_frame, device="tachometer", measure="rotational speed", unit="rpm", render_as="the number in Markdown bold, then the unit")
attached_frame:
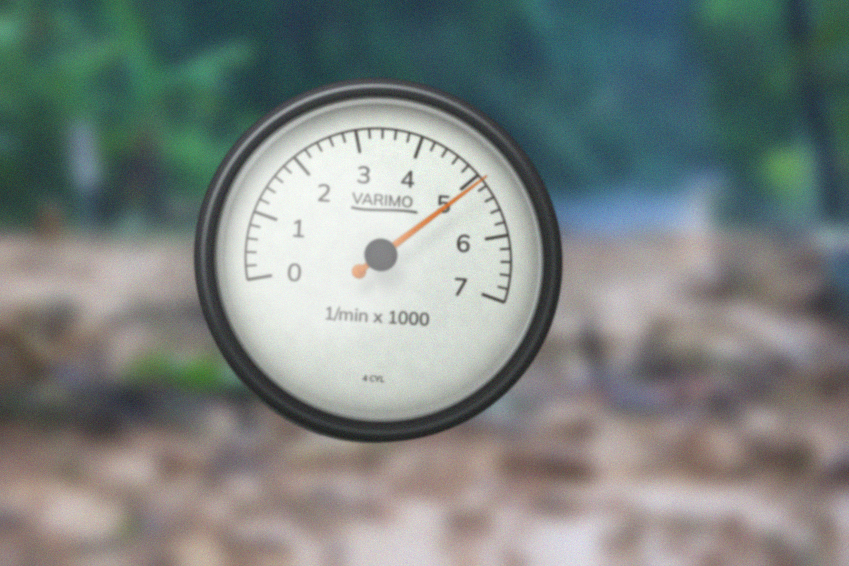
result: **5100** rpm
